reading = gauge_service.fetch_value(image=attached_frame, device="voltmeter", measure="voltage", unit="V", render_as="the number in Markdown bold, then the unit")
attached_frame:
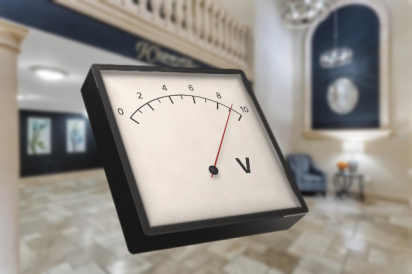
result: **9** V
